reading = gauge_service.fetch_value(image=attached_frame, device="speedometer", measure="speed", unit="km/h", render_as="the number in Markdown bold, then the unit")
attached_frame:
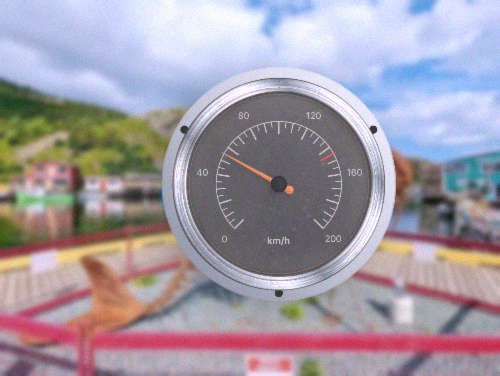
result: **55** km/h
